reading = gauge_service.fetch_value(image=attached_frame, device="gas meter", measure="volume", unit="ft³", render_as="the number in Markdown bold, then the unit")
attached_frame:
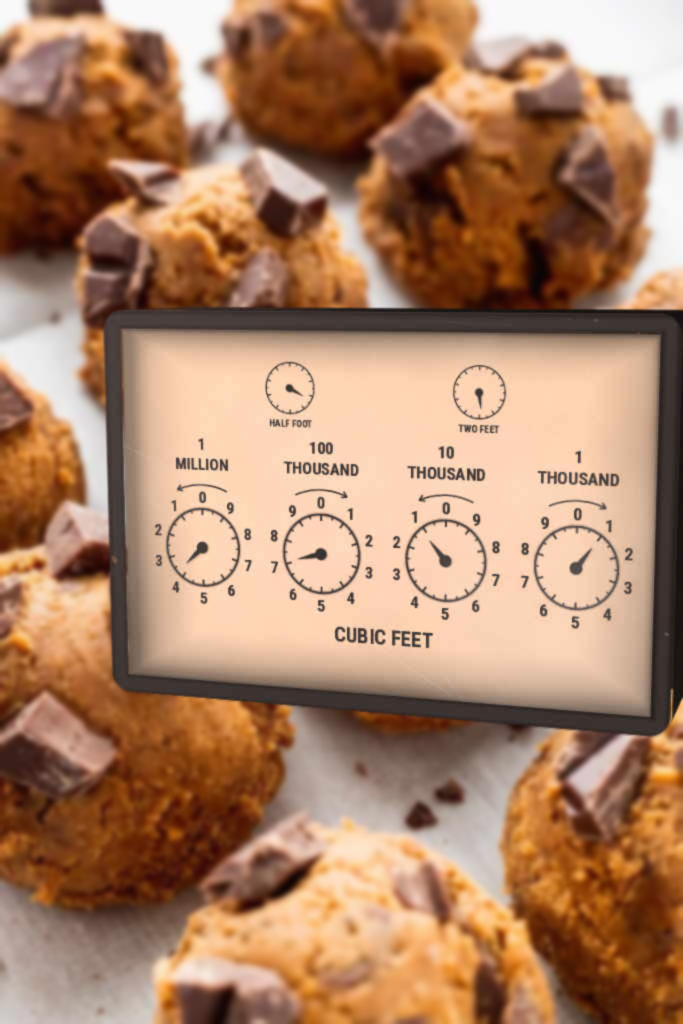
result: **371100** ft³
